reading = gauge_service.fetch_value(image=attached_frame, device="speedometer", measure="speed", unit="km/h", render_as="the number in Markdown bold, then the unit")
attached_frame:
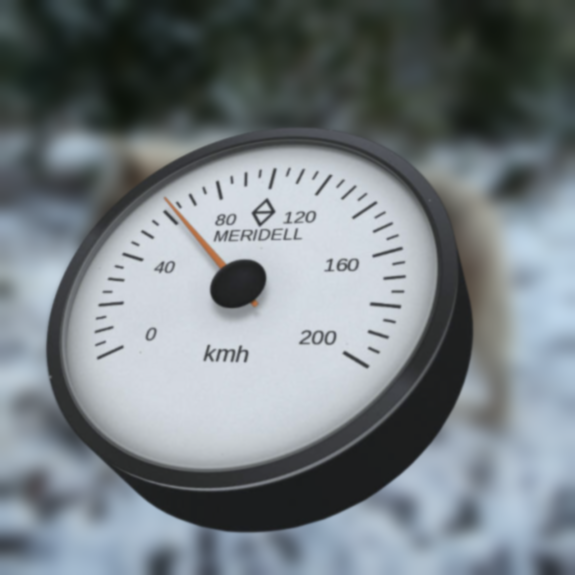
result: **62.5** km/h
